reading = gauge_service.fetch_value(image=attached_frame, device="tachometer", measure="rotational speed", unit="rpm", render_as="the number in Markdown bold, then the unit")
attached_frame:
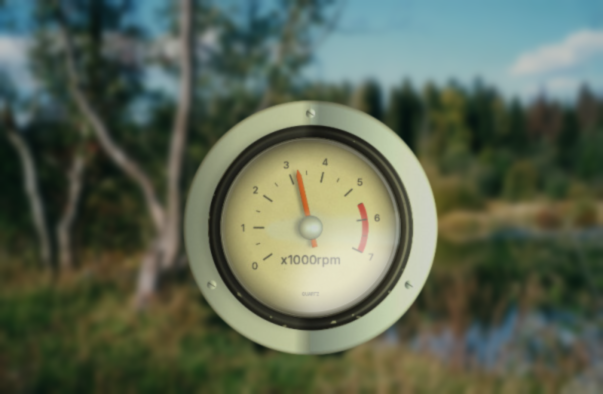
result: **3250** rpm
